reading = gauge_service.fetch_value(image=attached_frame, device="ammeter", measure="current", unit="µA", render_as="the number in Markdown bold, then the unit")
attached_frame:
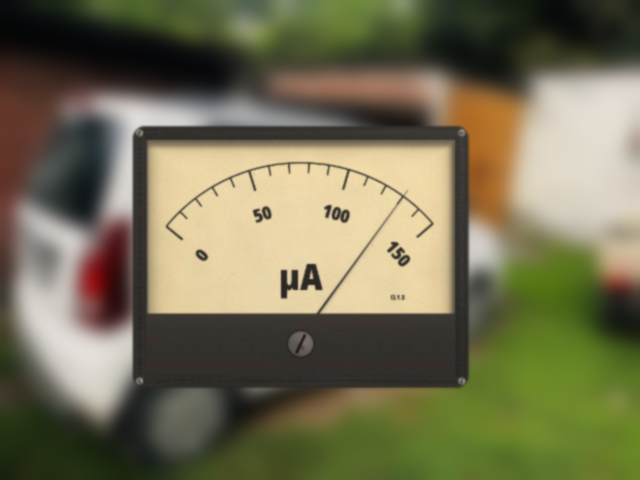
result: **130** µA
